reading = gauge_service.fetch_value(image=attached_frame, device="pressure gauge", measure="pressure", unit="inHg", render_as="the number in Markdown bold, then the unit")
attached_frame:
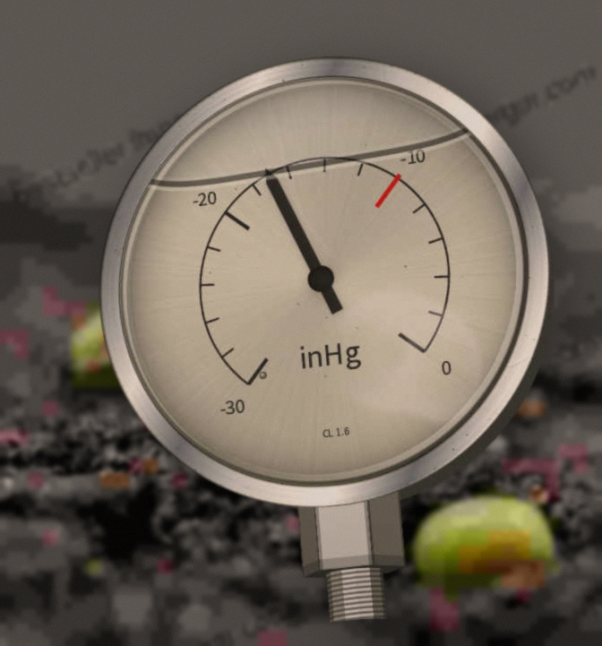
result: **-17** inHg
